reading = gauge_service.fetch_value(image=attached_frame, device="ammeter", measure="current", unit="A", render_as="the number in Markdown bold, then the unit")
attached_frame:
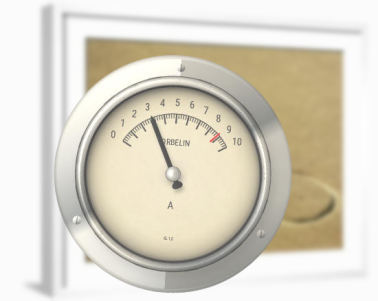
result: **3** A
